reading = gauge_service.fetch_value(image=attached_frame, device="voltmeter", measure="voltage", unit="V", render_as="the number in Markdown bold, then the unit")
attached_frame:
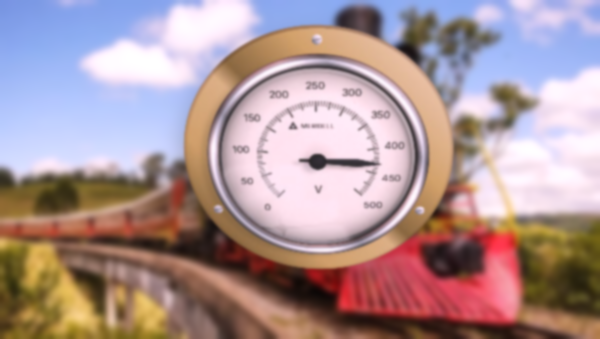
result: **425** V
